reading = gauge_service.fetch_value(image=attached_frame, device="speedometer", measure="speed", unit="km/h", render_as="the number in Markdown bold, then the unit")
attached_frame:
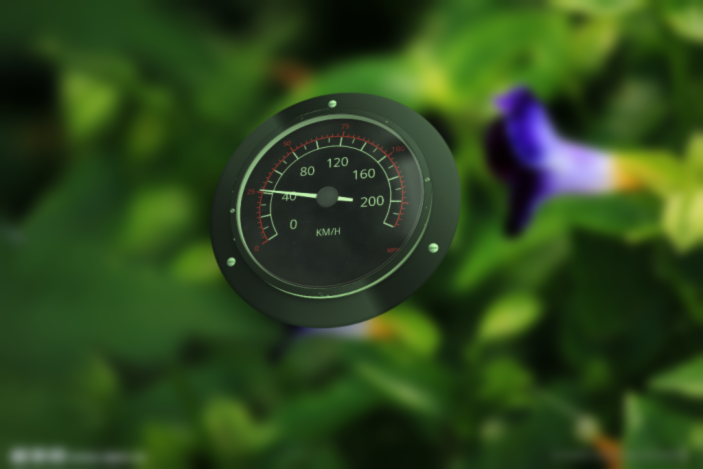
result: **40** km/h
